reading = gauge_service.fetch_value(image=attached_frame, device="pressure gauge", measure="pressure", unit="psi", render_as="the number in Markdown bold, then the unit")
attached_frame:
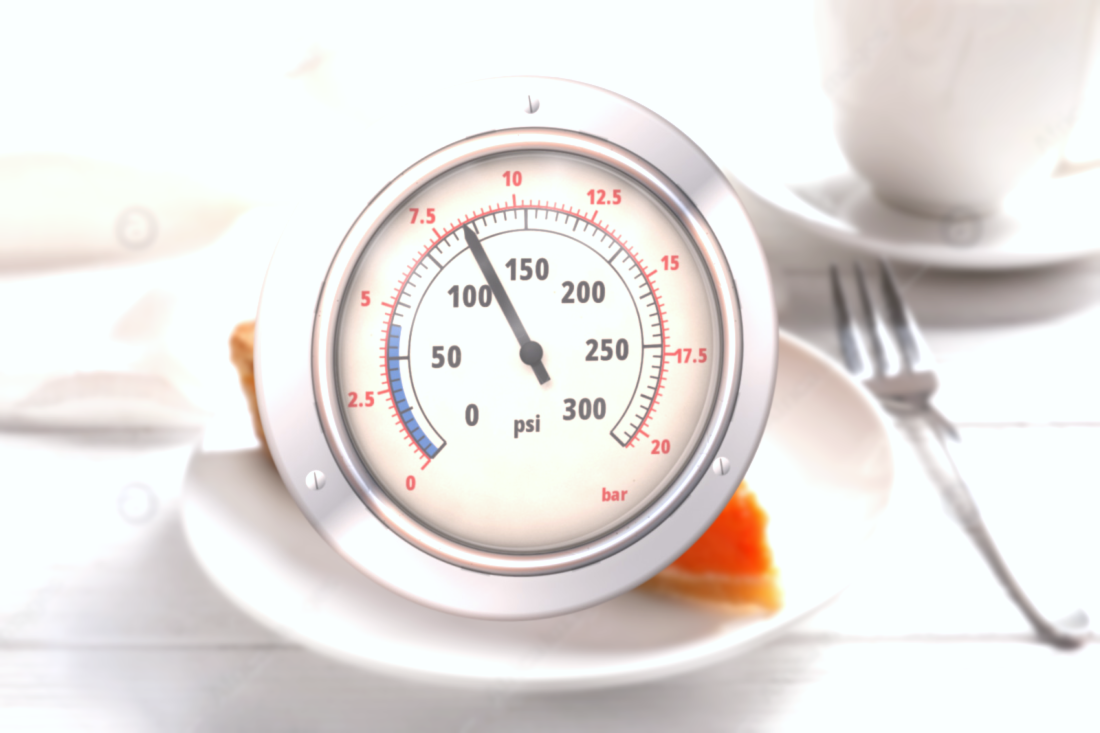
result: **120** psi
